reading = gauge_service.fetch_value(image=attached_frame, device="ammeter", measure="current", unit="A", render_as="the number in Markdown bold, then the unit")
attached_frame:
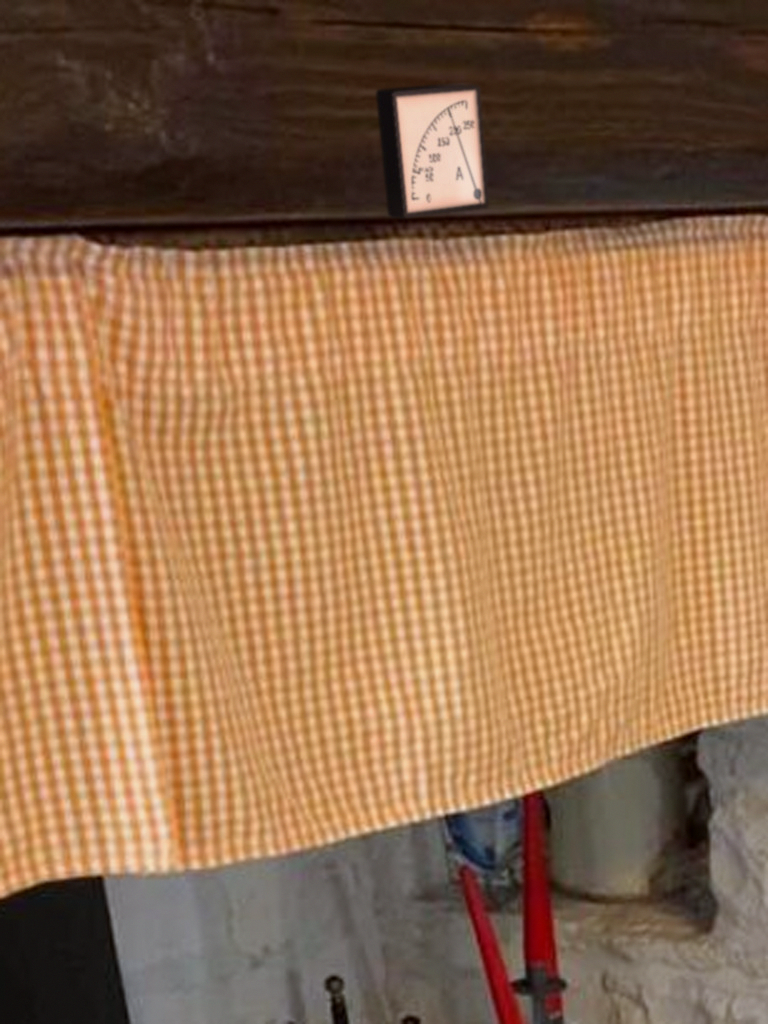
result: **200** A
